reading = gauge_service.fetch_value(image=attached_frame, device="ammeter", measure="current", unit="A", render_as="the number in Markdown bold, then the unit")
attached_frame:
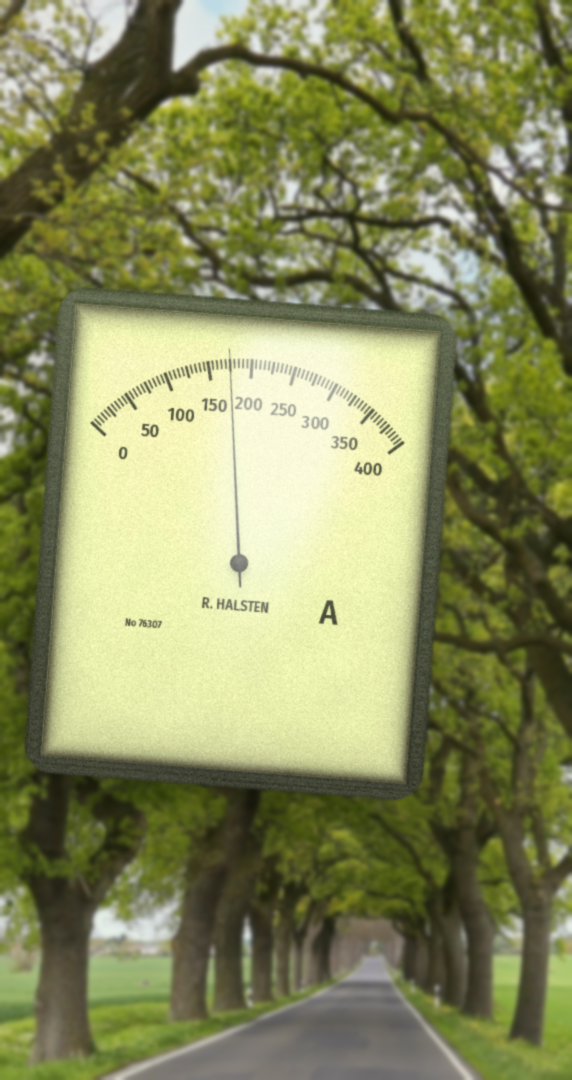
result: **175** A
